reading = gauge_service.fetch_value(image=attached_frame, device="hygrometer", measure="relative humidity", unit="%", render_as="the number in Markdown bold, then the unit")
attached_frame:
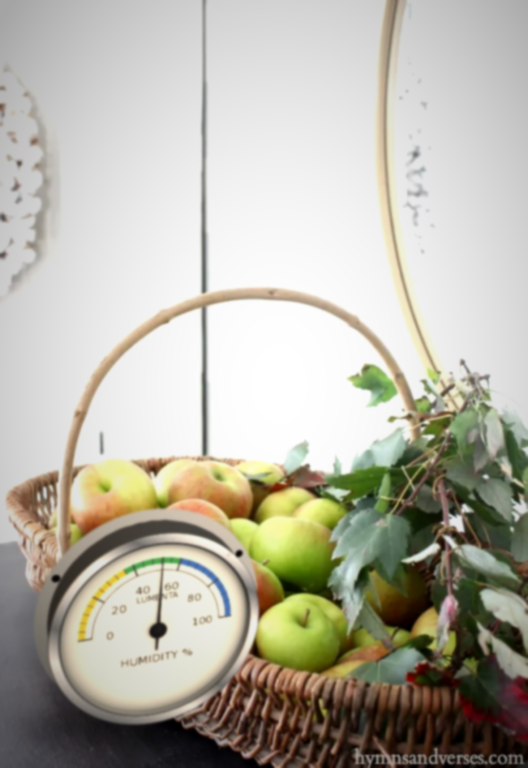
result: **52** %
